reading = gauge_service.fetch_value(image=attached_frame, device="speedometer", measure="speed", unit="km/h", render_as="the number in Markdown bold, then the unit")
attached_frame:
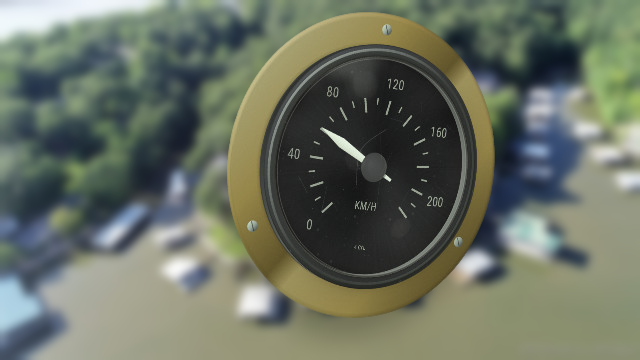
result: **60** km/h
